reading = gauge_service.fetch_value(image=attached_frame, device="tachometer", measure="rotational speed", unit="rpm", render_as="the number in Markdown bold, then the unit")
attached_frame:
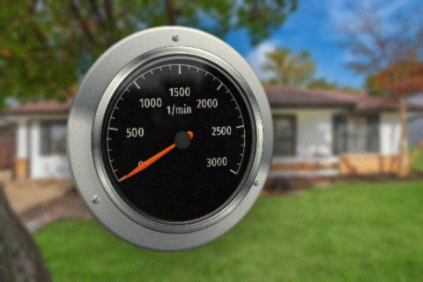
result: **0** rpm
